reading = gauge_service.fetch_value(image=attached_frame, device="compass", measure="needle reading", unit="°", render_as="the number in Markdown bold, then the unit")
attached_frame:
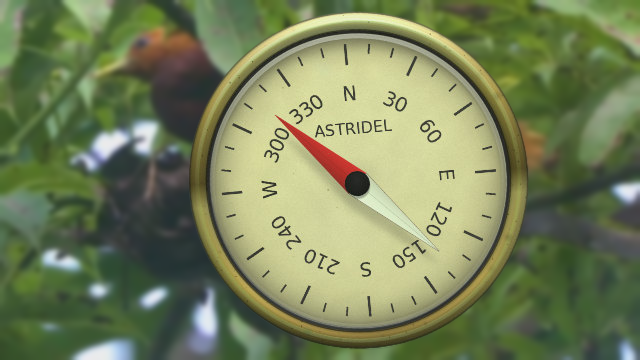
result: **315** °
